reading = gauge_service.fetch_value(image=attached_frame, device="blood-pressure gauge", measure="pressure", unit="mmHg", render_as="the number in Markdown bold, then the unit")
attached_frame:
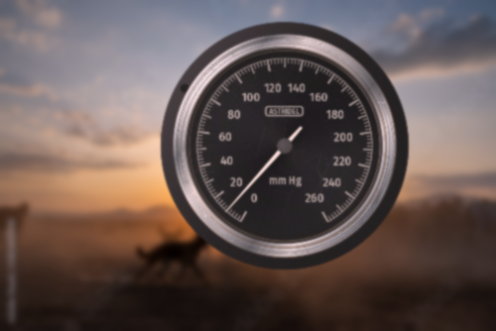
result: **10** mmHg
